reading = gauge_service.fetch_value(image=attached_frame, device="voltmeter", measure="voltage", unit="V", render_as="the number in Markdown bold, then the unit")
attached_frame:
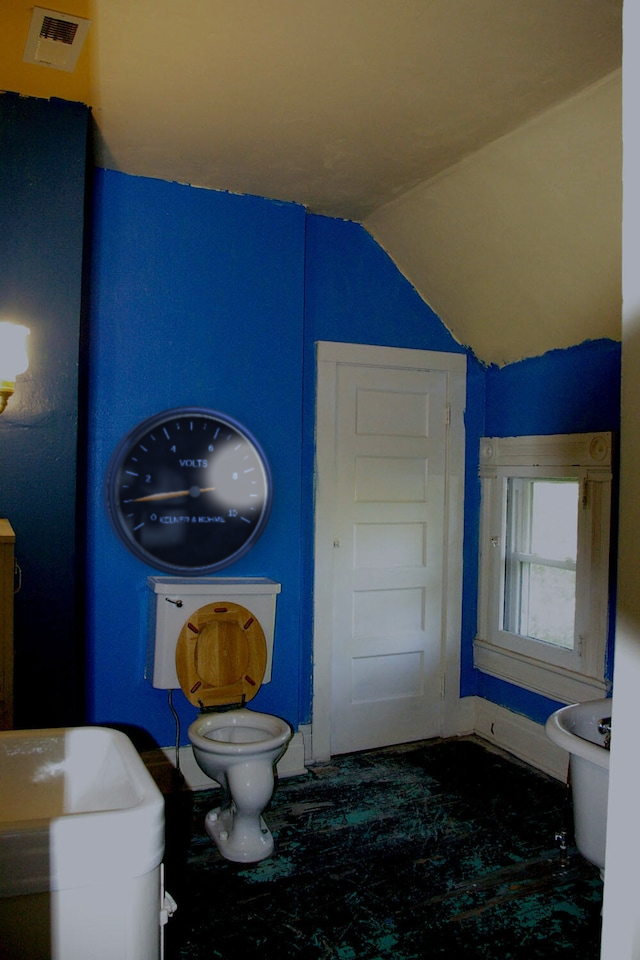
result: **1** V
